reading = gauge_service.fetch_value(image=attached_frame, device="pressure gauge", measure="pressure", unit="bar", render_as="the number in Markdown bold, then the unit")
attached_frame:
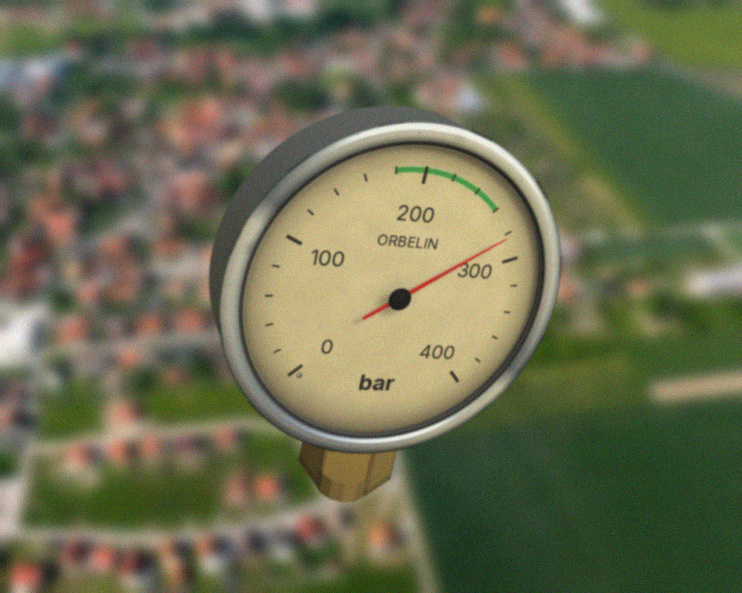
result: **280** bar
